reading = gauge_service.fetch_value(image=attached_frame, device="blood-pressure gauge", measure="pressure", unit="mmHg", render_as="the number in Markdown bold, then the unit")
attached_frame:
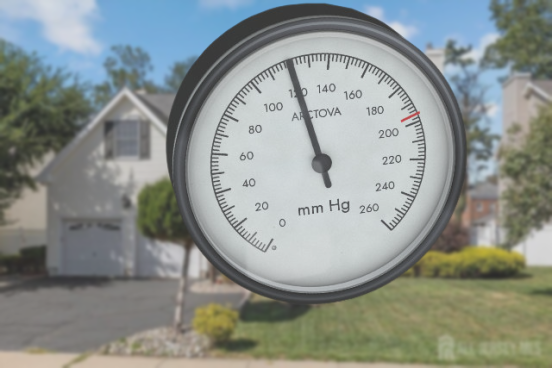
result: **120** mmHg
